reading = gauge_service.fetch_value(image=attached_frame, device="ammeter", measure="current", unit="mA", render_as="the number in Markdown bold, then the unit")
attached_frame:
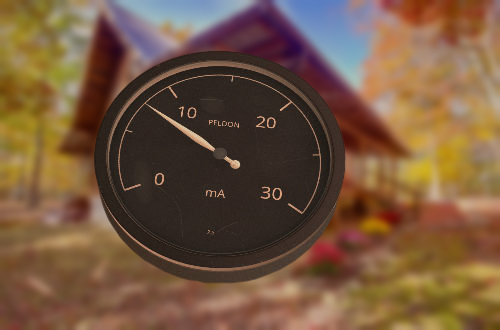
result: **7.5** mA
